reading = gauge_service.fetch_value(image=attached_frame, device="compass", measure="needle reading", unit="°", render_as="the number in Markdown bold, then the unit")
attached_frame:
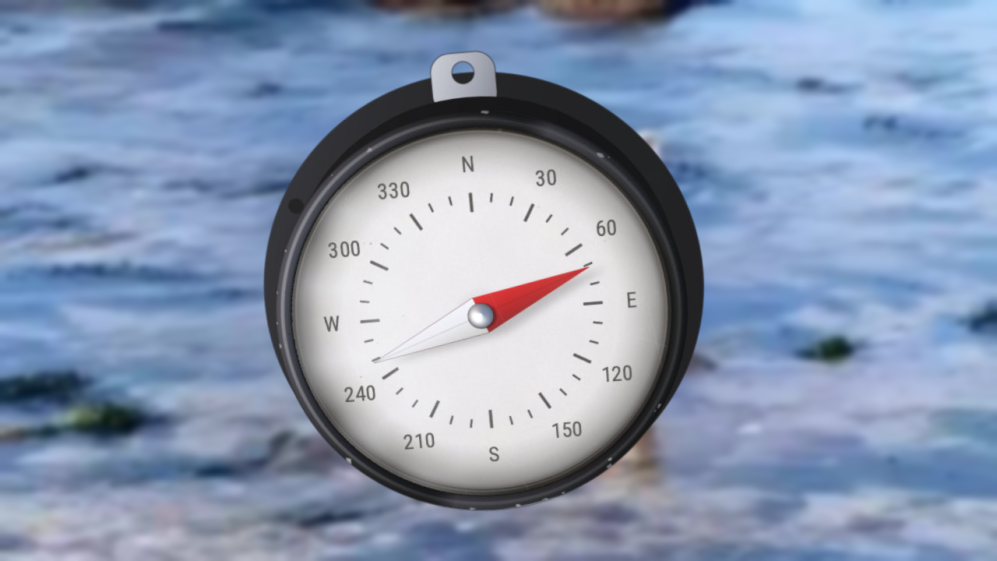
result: **70** °
